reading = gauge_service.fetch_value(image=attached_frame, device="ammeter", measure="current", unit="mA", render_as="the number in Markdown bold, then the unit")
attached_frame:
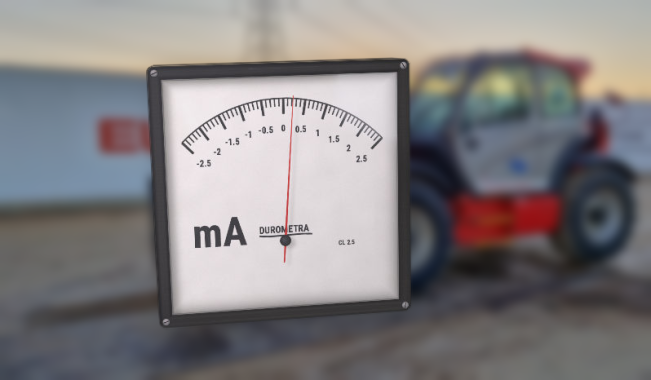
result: **0.2** mA
